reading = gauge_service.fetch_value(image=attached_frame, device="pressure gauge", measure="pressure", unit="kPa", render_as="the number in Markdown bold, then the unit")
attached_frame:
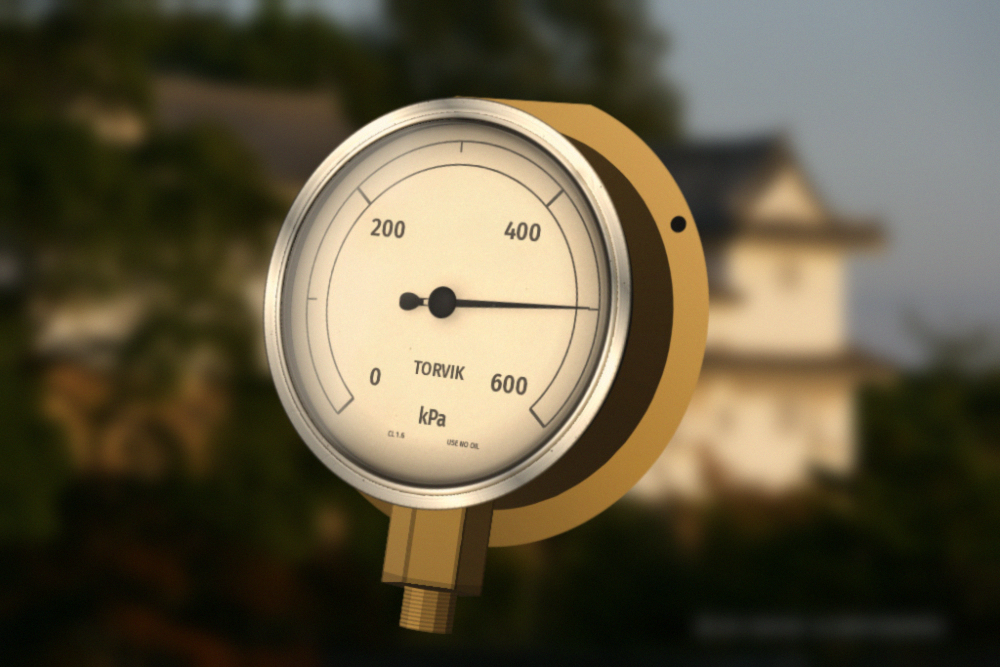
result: **500** kPa
